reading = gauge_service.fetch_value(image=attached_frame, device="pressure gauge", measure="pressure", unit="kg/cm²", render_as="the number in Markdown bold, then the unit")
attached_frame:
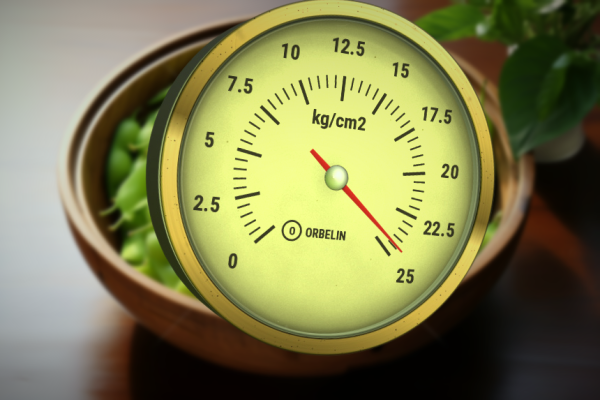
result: **24.5** kg/cm²
